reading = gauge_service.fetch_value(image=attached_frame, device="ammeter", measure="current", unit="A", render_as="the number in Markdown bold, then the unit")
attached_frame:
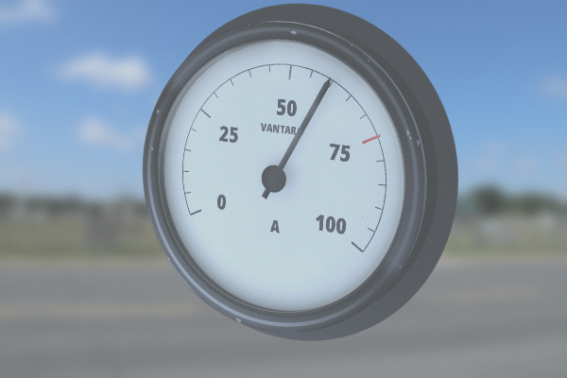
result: **60** A
